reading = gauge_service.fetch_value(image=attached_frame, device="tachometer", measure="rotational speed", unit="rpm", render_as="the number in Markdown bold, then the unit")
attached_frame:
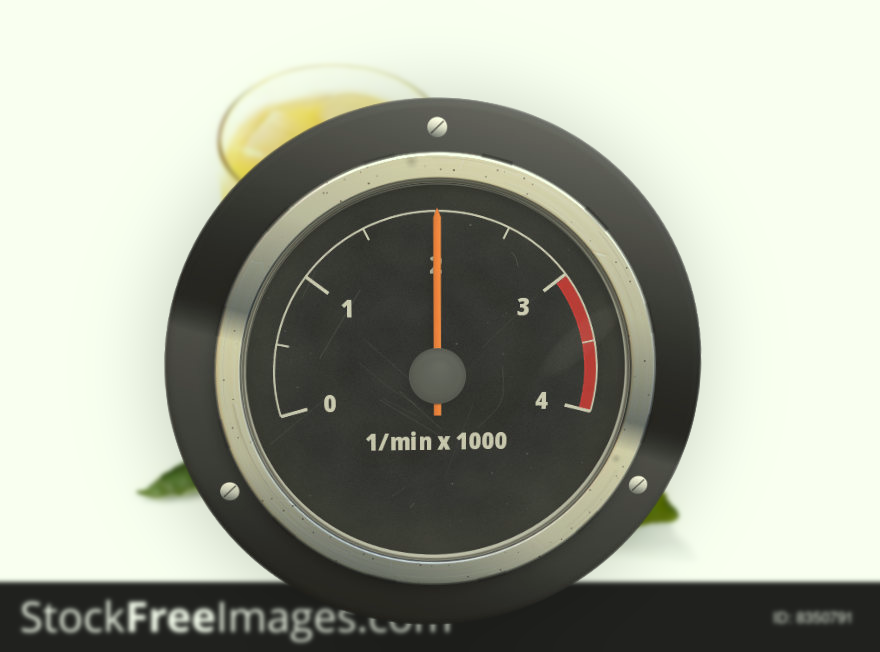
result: **2000** rpm
